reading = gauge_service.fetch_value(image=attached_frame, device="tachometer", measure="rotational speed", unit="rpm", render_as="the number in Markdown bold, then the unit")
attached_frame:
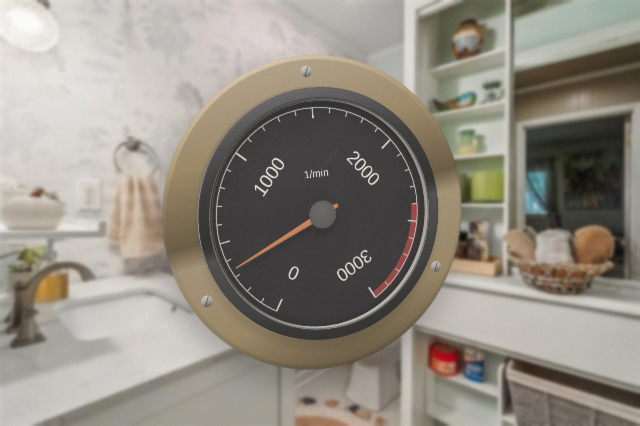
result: **350** rpm
